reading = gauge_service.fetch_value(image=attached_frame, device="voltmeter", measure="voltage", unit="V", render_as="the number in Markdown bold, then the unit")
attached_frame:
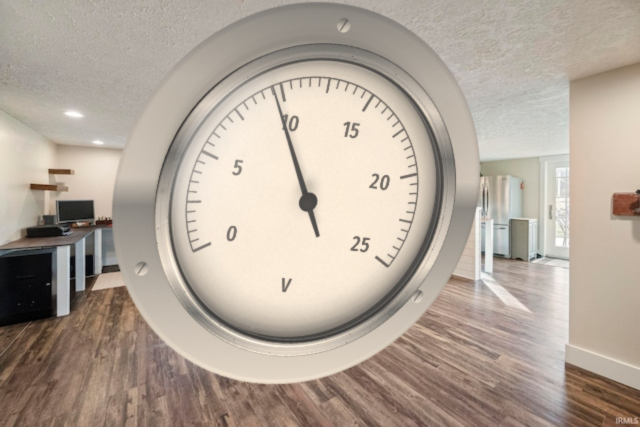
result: **9.5** V
